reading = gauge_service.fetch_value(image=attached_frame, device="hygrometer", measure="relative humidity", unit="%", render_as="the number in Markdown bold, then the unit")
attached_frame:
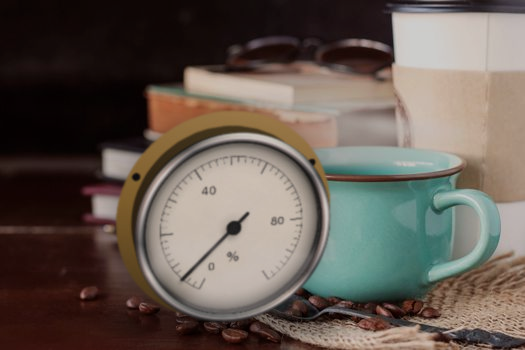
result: **6** %
